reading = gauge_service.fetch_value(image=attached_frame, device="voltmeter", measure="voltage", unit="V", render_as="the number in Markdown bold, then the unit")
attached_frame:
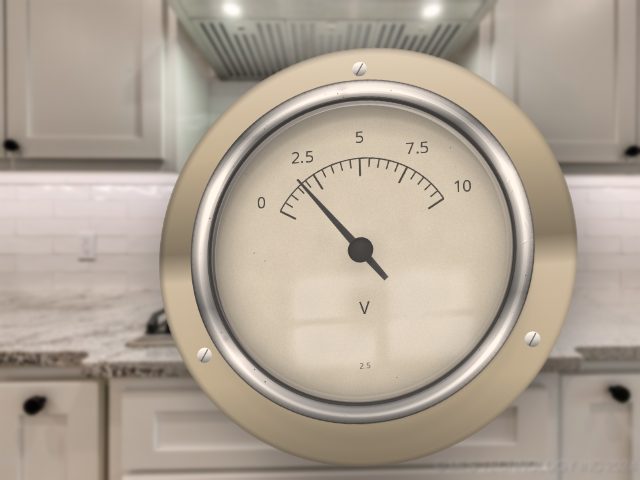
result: **1.75** V
